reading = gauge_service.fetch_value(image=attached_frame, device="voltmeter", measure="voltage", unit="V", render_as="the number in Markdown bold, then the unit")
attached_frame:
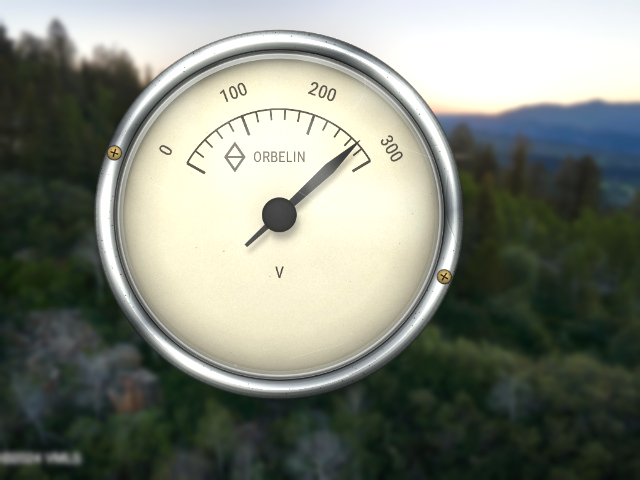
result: **270** V
